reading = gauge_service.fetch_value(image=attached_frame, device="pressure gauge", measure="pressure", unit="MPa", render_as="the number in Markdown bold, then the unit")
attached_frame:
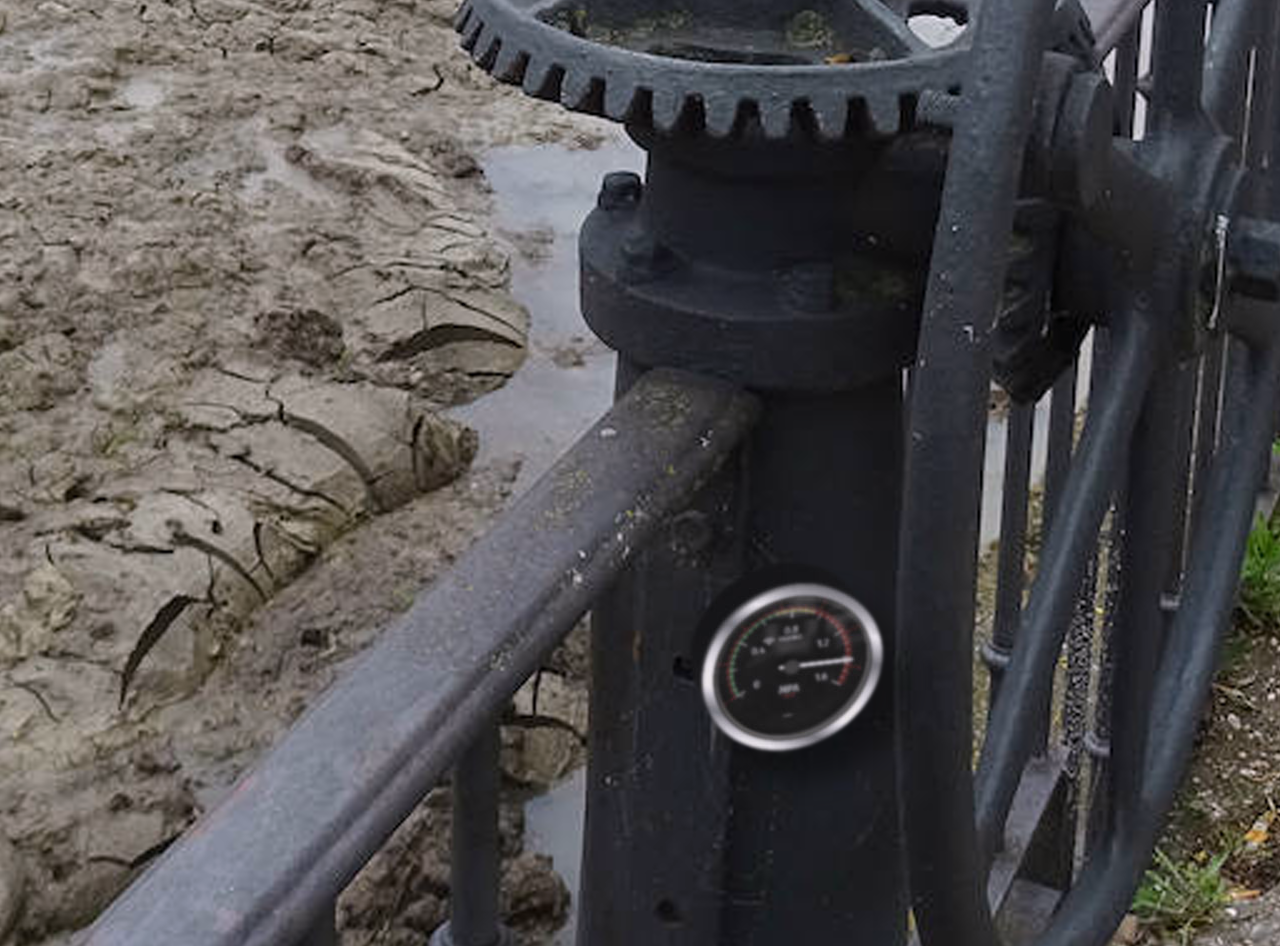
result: **1.4** MPa
